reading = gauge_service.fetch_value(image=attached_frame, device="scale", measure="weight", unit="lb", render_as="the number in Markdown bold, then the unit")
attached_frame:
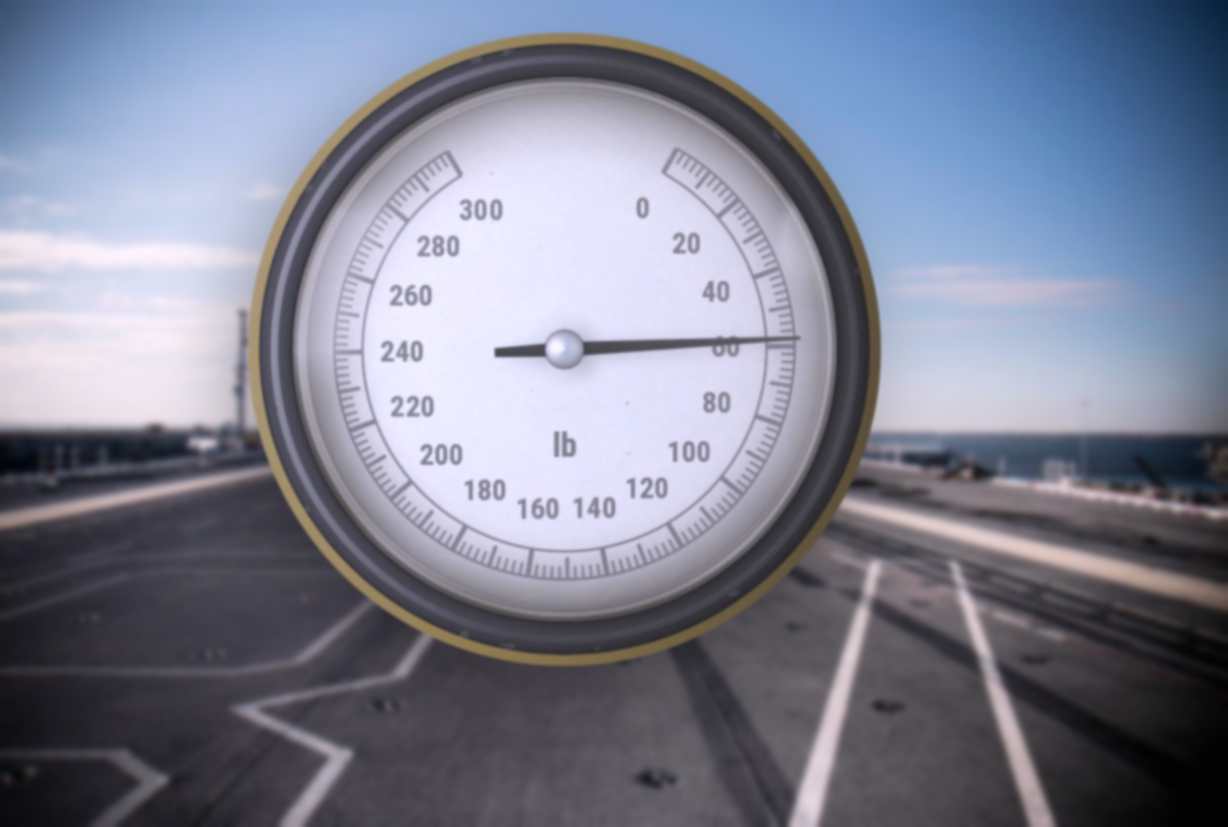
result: **58** lb
